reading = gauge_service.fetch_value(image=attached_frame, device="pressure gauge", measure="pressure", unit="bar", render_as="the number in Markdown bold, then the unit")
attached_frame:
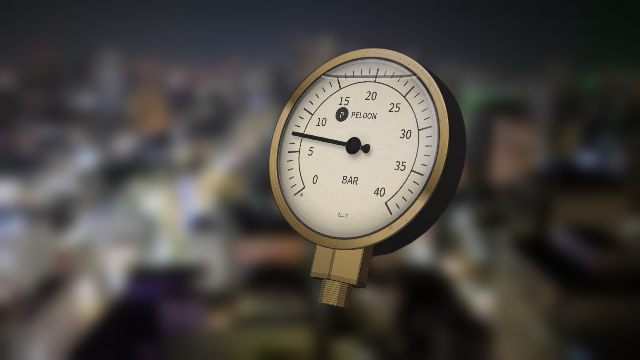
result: **7** bar
